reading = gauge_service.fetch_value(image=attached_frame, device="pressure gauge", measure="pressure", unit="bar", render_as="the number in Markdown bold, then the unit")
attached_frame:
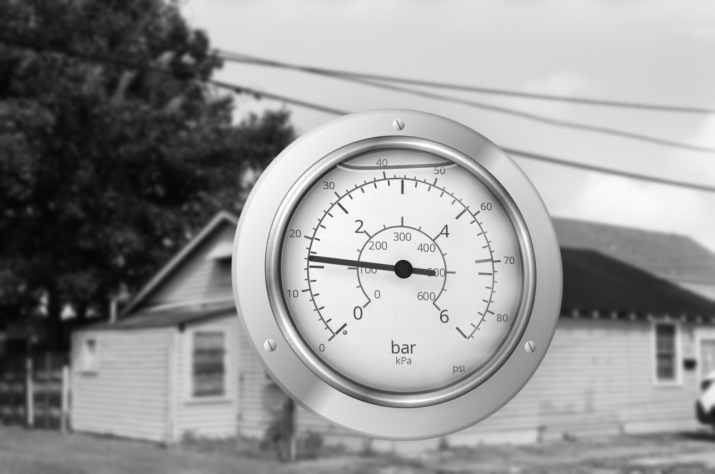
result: **1.1** bar
